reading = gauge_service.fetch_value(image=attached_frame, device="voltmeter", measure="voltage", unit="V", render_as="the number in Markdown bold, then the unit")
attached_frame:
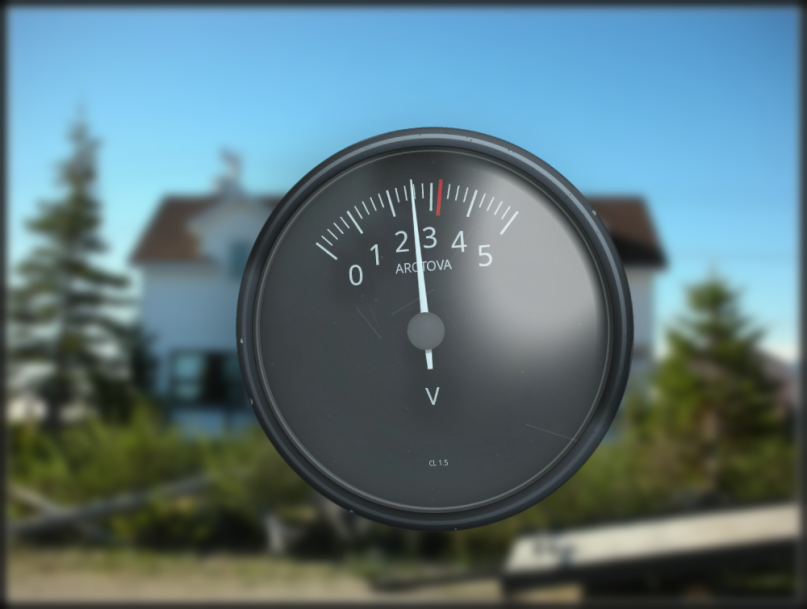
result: **2.6** V
